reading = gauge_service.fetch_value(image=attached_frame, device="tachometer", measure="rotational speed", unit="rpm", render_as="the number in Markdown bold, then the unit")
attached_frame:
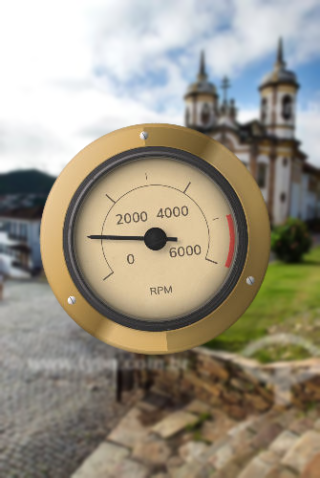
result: **1000** rpm
